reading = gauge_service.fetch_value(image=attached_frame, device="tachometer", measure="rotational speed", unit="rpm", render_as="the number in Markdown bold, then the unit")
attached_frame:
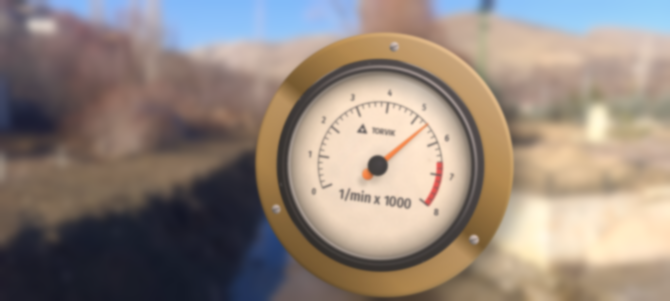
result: **5400** rpm
